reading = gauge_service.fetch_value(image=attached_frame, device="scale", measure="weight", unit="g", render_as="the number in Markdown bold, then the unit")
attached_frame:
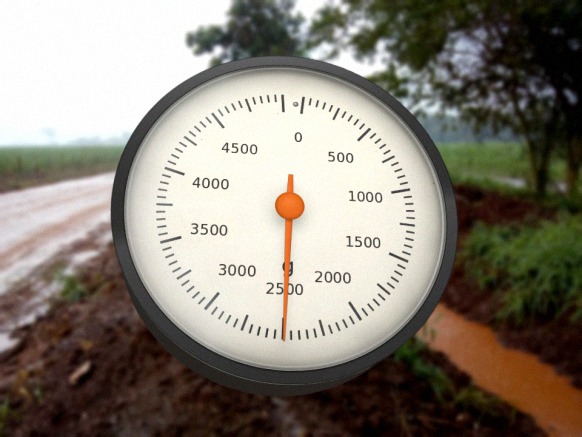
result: **2500** g
